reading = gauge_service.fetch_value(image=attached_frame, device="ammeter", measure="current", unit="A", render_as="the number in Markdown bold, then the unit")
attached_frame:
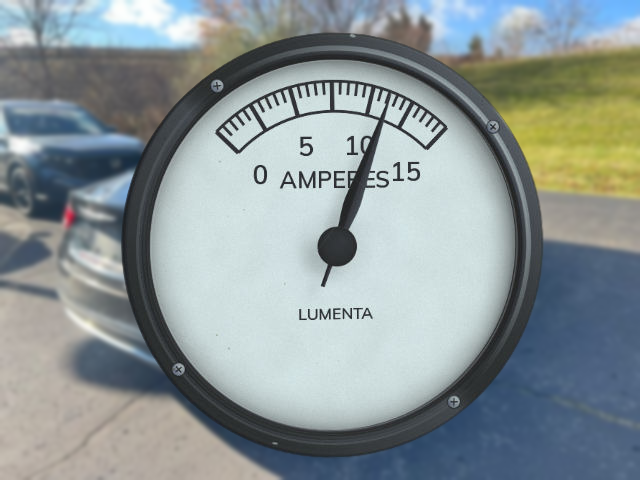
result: **11** A
